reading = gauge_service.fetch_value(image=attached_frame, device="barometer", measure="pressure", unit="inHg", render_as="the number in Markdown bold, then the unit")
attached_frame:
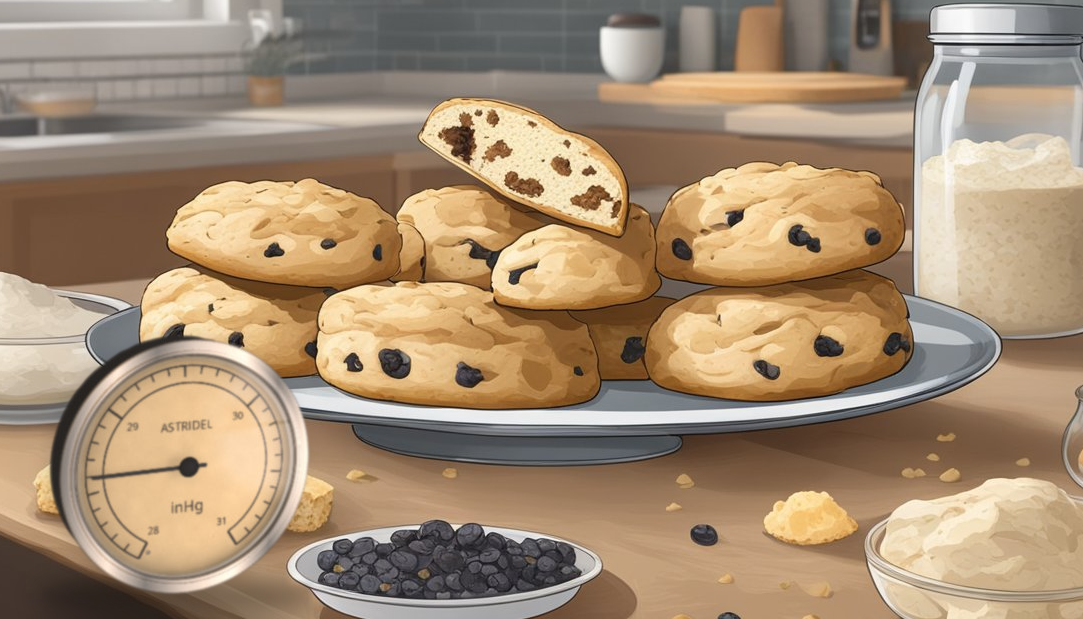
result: **28.6** inHg
